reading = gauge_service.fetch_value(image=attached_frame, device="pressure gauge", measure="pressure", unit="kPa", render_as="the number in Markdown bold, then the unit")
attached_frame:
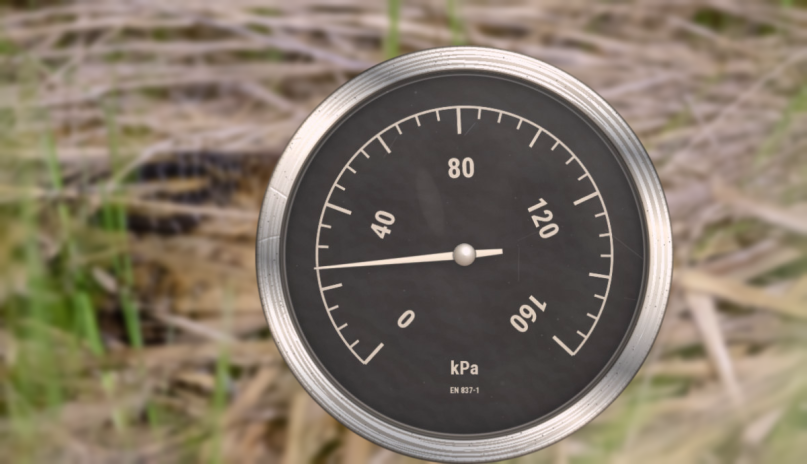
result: **25** kPa
